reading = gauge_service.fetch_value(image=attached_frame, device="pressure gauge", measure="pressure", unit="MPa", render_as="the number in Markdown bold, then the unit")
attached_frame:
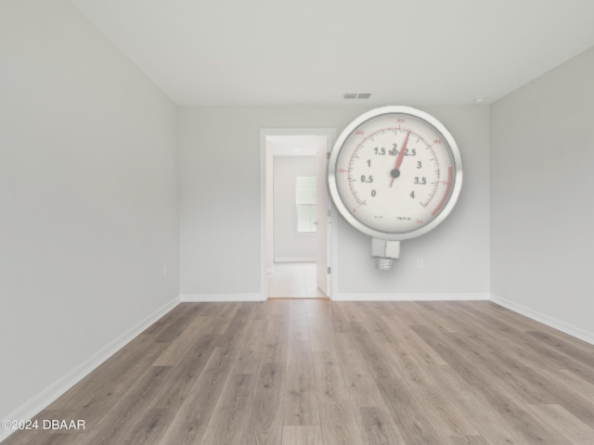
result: **2.25** MPa
